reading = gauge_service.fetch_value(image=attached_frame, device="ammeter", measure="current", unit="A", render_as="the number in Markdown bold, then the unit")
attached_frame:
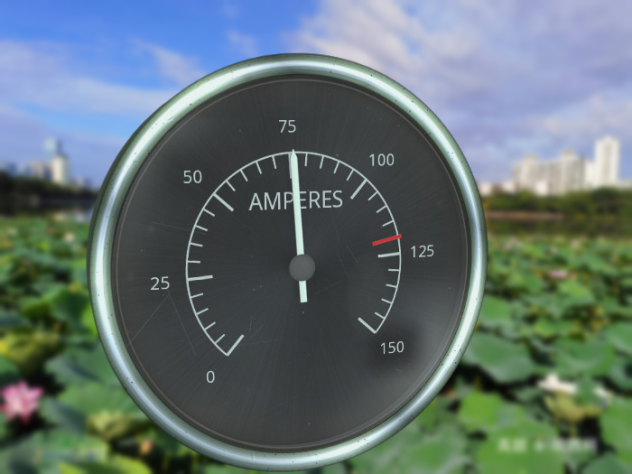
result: **75** A
